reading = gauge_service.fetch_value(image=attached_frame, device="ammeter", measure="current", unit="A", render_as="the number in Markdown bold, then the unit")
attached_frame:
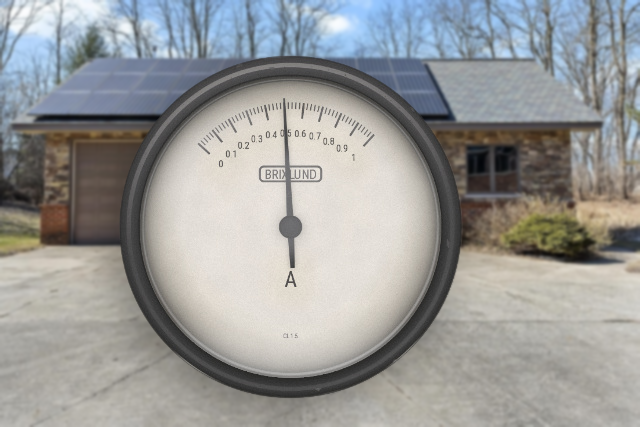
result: **0.5** A
